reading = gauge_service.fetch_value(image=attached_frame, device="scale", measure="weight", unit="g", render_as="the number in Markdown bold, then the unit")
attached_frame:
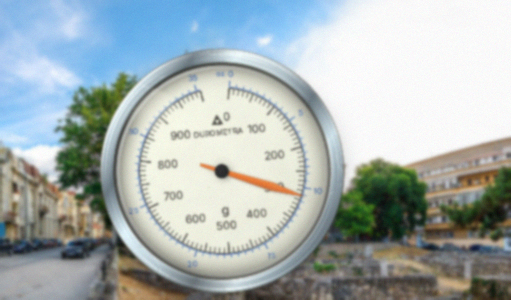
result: **300** g
